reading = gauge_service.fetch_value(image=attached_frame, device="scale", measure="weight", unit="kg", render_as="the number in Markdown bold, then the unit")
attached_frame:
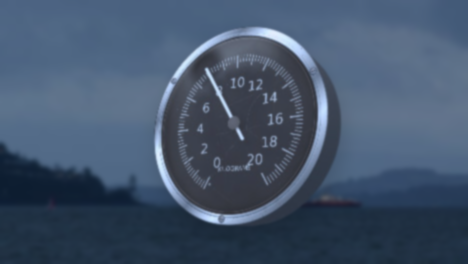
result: **8** kg
